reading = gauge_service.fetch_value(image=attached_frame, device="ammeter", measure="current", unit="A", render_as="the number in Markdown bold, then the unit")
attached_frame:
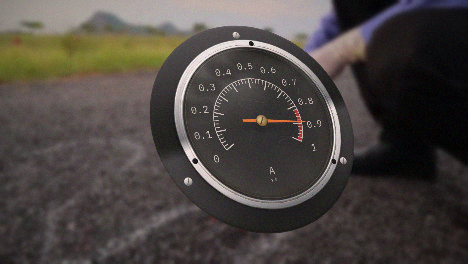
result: **0.9** A
